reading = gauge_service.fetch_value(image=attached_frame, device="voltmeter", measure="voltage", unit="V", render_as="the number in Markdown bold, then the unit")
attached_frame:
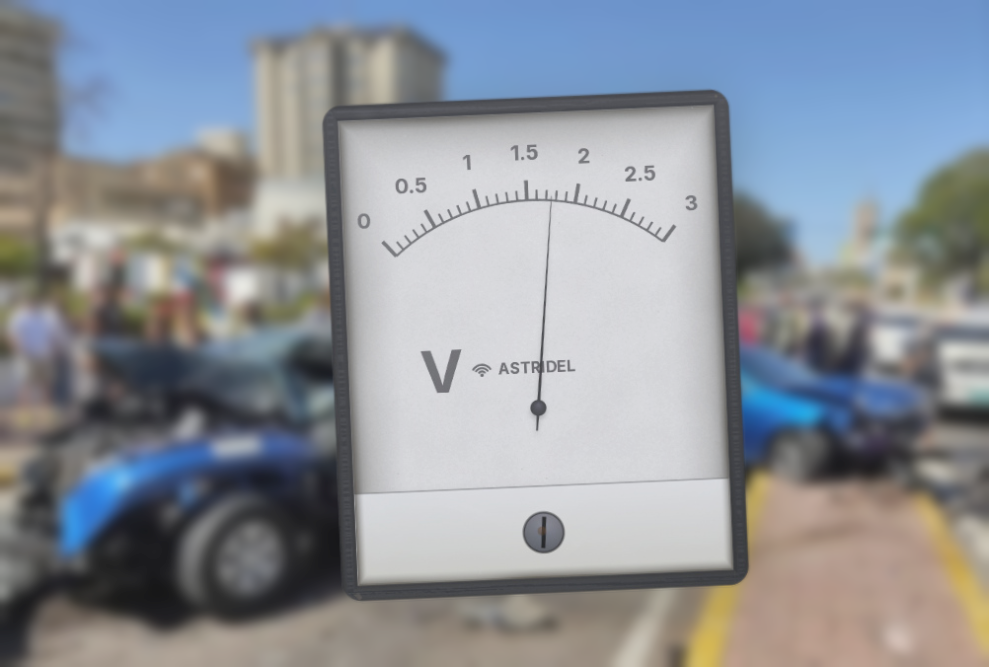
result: **1.75** V
